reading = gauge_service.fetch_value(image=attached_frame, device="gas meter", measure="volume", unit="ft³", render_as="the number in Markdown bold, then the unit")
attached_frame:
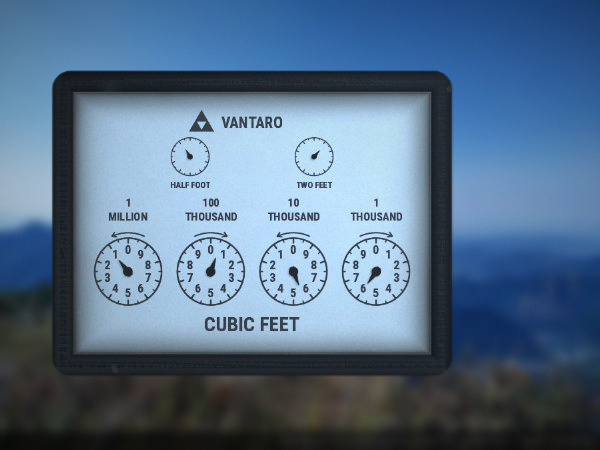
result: **105600** ft³
